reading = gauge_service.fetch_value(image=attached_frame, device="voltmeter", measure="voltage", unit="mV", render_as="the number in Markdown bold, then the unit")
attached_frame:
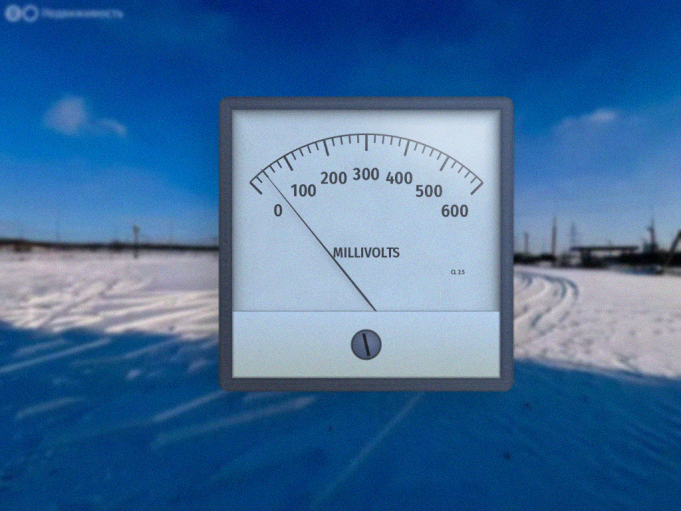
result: **40** mV
